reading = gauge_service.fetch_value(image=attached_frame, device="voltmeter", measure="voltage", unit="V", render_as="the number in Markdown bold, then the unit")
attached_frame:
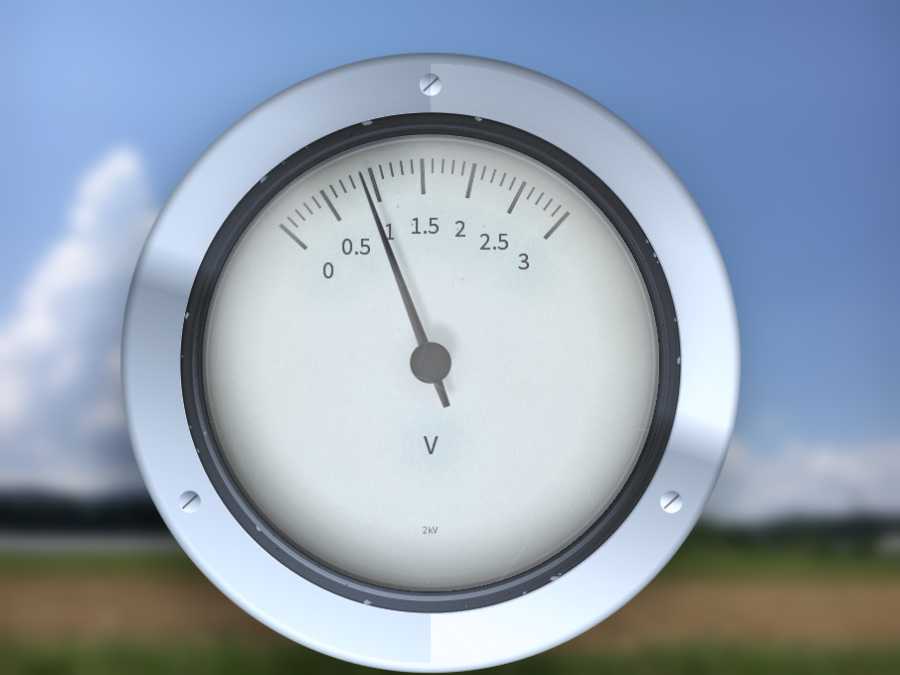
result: **0.9** V
